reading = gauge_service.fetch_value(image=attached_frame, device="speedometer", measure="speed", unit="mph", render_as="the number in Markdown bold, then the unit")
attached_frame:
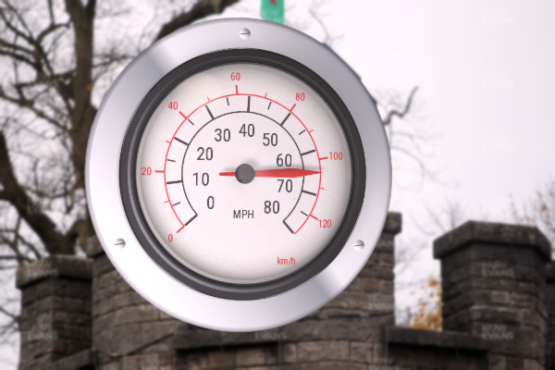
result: **65** mph
